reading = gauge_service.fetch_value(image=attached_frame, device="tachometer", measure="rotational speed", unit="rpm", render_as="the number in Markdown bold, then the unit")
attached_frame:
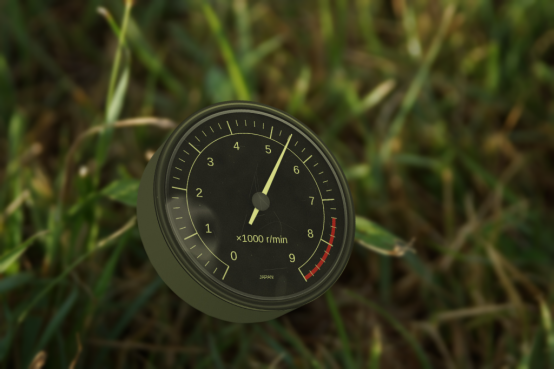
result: **5400** rpm
